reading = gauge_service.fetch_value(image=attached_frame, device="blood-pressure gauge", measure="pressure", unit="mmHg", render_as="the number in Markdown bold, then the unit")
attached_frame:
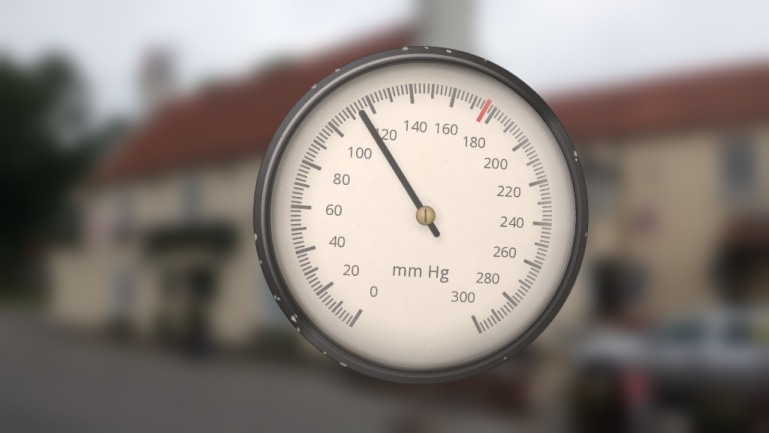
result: **114** mmHg
